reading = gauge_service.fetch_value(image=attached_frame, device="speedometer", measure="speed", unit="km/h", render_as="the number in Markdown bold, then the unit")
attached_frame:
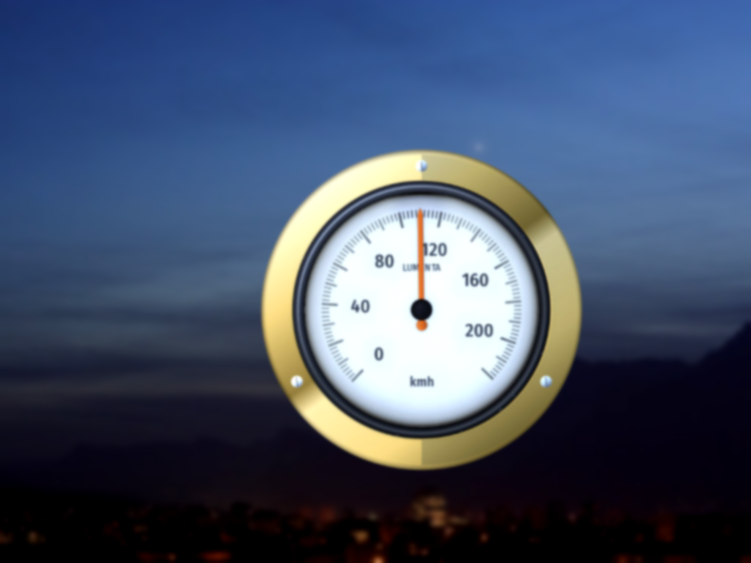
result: **110** km/h
